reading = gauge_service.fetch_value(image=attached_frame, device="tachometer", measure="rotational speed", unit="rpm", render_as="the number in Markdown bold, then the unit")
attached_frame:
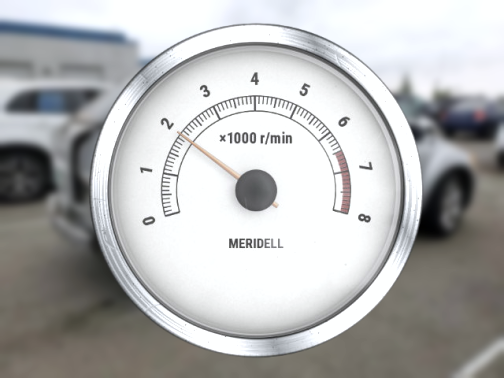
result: **2000** rpm
